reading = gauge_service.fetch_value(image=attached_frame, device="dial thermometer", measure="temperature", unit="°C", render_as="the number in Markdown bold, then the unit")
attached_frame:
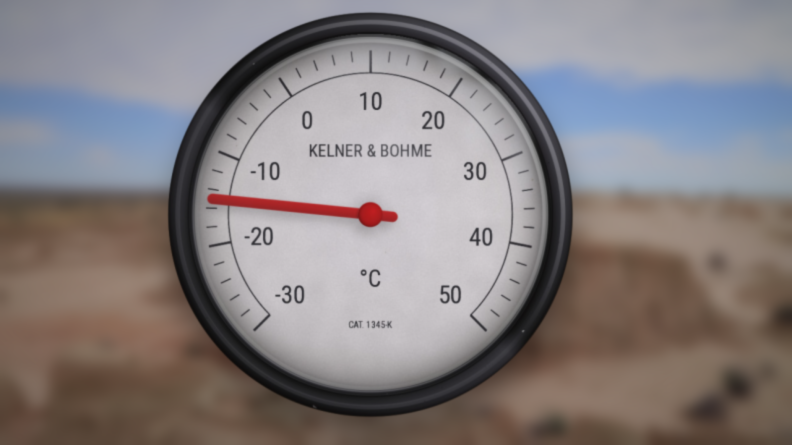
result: **-15** °C
